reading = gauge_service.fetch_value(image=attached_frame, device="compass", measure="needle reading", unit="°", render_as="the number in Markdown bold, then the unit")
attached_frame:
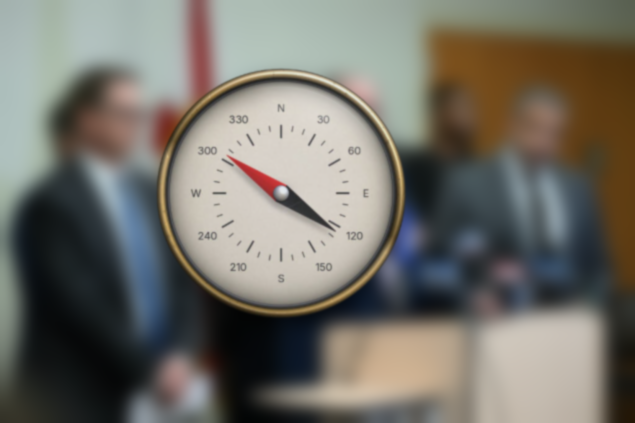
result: **305** °
